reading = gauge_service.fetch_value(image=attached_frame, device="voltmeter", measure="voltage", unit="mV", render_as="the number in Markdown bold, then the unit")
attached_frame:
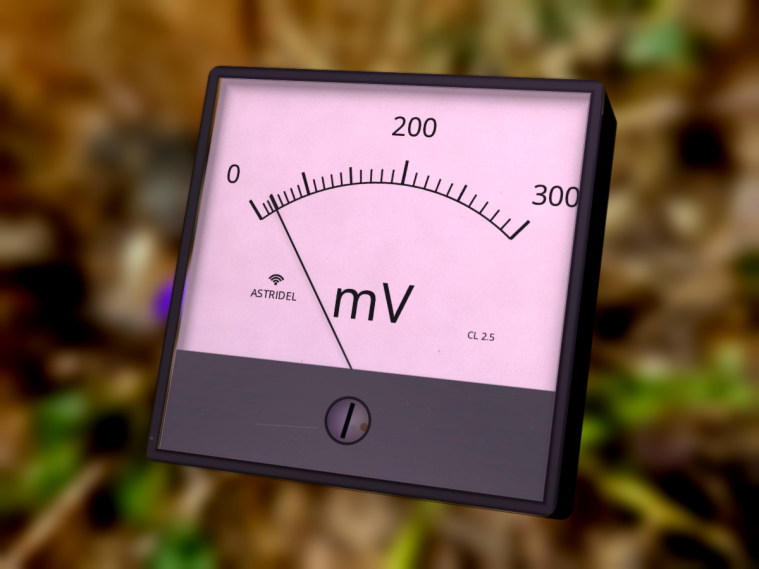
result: **50** mV
